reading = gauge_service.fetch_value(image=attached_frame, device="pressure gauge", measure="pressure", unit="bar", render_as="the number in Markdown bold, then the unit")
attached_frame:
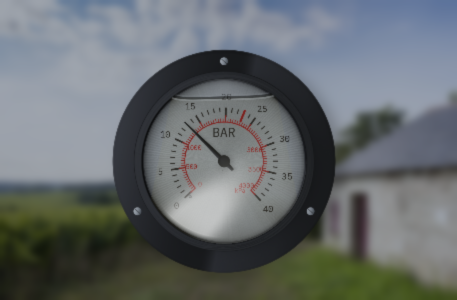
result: **13** bar
